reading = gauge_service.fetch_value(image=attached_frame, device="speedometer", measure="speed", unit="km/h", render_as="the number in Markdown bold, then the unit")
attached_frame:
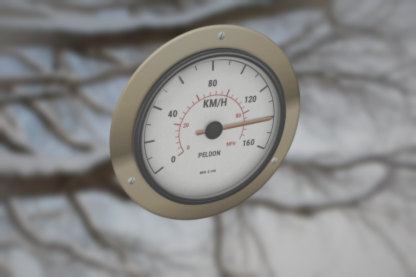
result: **140** km/h
